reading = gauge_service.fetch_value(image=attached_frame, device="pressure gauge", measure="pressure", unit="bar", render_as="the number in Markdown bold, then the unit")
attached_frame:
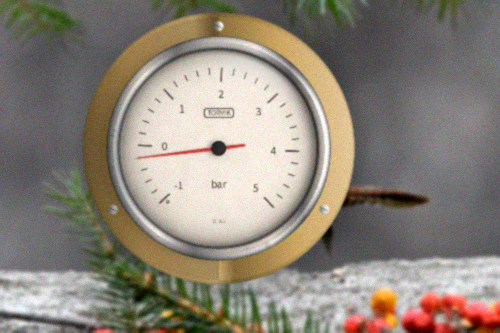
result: **-0.2** bar
